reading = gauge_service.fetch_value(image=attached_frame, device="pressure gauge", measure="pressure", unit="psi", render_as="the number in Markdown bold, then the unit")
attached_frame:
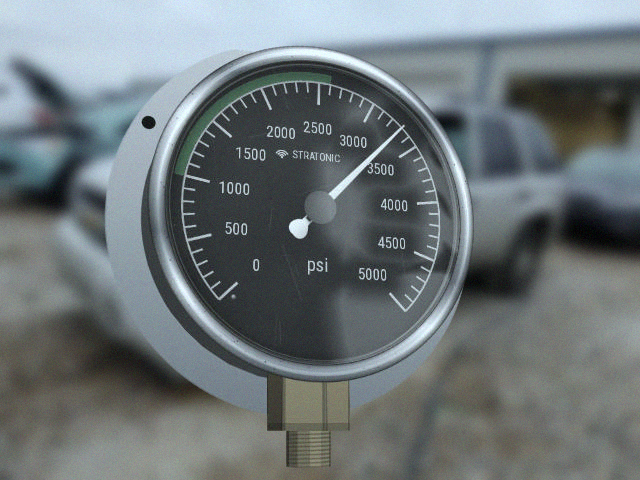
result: **3300** psi
